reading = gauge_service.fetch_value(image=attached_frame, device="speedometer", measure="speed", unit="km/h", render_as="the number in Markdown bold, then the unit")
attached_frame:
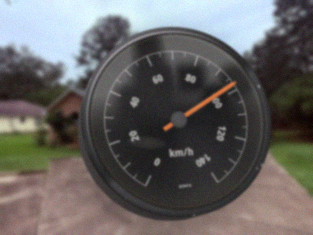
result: **97.5** km/h
